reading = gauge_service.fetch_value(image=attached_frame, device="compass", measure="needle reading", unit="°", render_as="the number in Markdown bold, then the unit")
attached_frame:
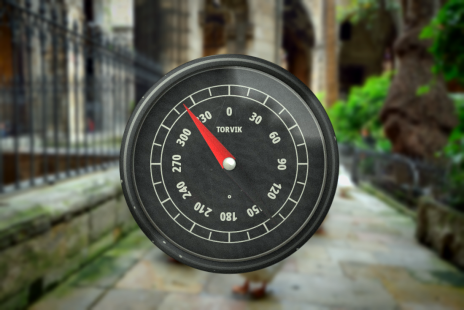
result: **322.5** °
